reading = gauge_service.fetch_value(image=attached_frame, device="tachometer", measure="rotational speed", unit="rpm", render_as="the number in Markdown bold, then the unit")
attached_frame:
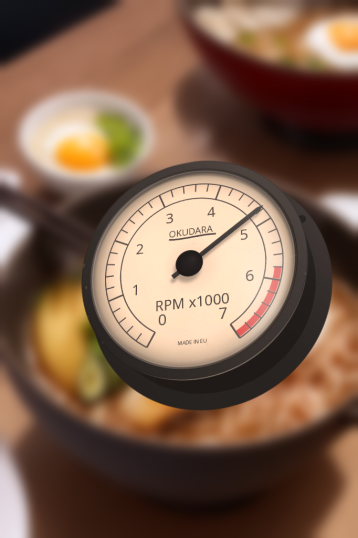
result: **4800** rpm
